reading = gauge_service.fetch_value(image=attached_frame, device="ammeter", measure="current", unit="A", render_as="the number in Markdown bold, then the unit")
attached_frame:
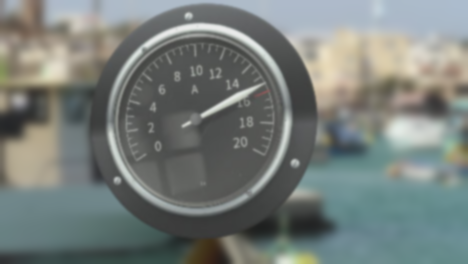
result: **15.5** A
